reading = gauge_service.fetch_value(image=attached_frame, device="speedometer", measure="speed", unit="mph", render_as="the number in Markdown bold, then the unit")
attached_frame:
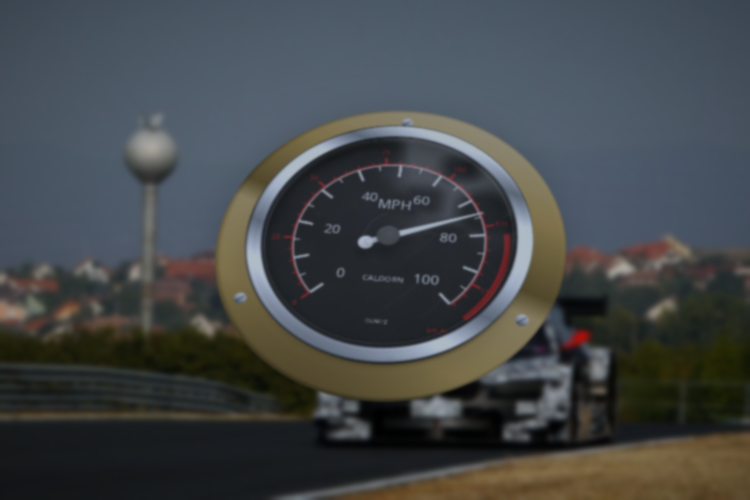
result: **75** mph
